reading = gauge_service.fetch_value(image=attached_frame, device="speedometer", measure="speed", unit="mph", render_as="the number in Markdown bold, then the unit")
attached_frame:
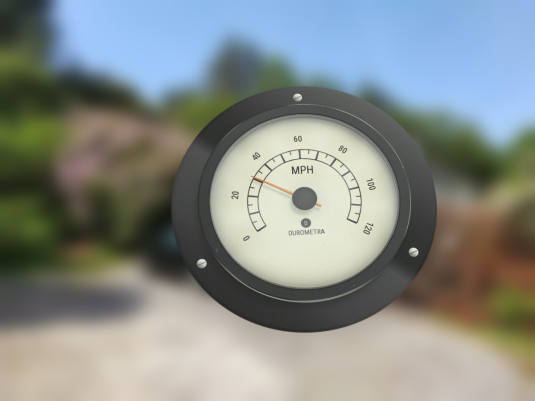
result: **30** mph
